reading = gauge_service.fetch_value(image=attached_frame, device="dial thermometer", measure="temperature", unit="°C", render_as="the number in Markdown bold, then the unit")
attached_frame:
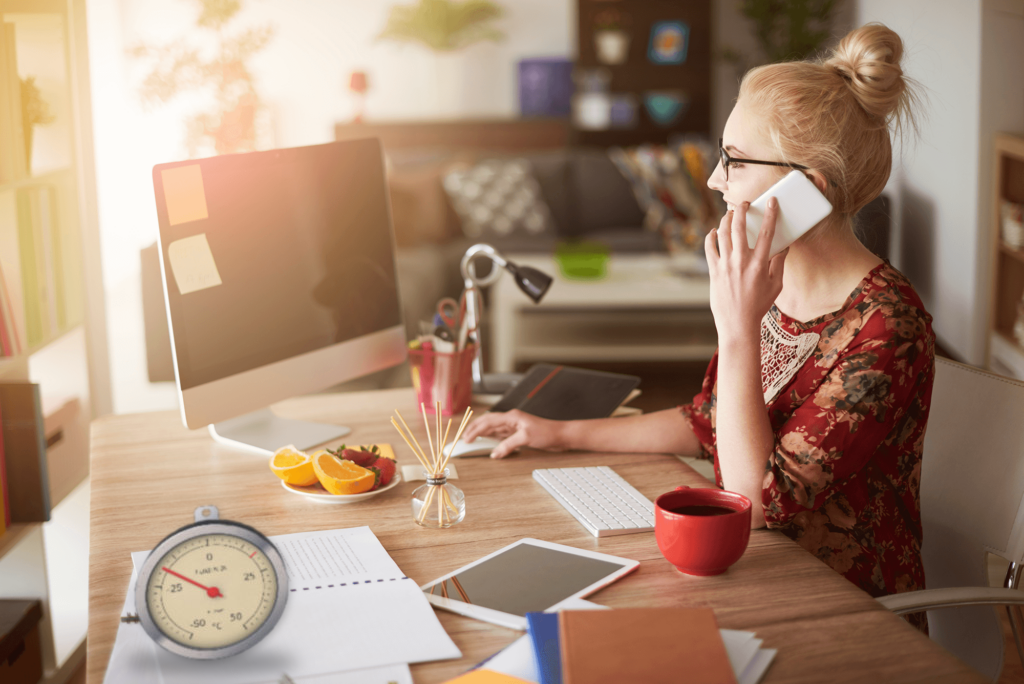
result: **-17.5** °C
